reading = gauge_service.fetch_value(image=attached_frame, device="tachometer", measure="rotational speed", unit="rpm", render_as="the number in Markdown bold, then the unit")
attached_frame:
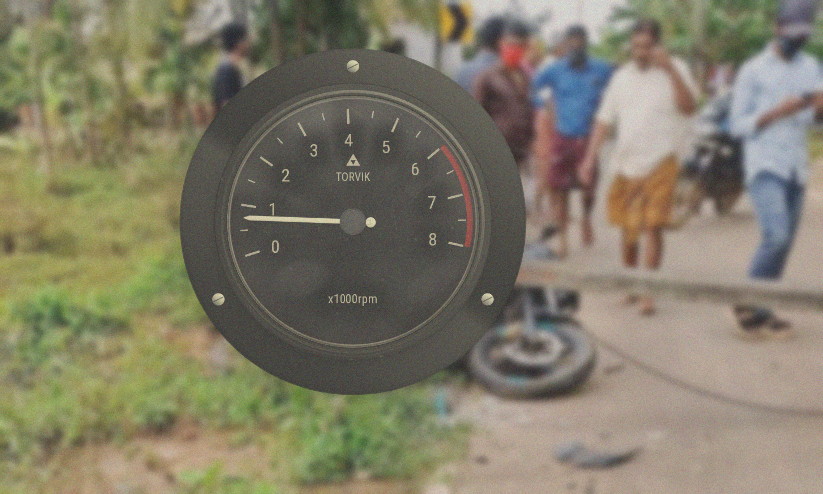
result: **750** rpm
